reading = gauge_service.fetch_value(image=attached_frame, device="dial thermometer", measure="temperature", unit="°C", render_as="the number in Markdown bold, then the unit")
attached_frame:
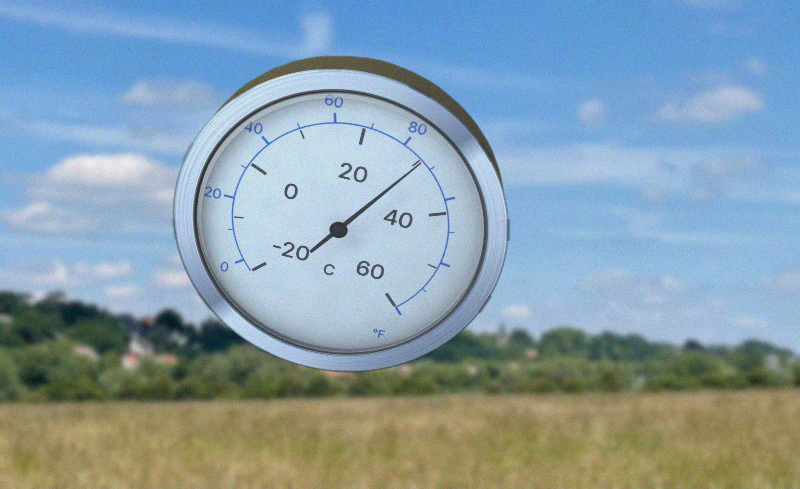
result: **30** °C
